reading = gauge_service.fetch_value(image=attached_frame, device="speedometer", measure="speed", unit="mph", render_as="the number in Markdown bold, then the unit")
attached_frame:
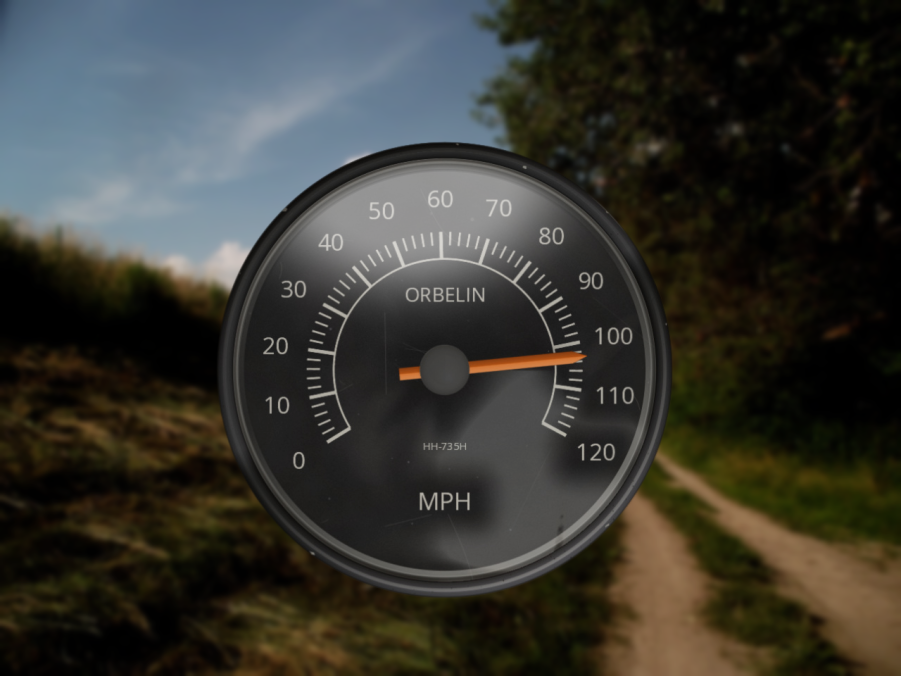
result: **103** mph
